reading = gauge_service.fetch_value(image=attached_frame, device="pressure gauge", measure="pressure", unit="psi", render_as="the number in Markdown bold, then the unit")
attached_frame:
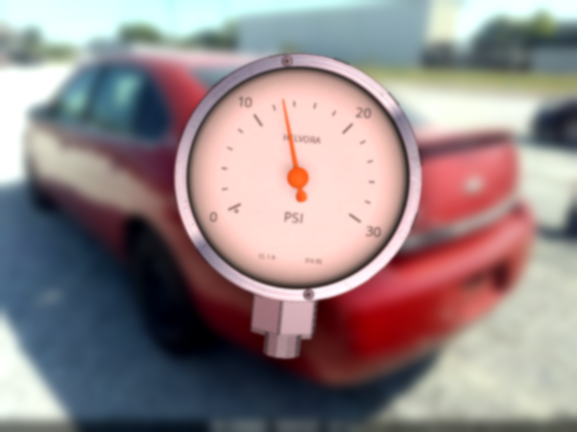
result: **13** psi
